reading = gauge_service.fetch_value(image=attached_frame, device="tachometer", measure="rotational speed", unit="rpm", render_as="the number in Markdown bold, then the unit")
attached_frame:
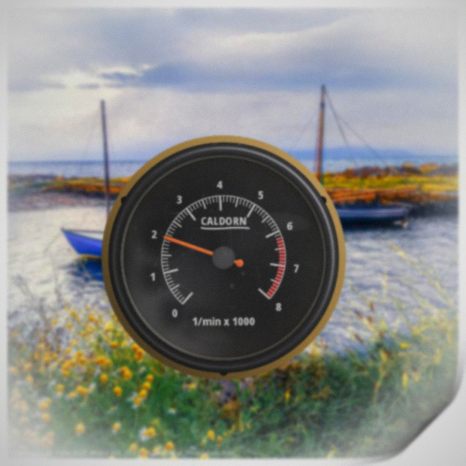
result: **2000** rpm
